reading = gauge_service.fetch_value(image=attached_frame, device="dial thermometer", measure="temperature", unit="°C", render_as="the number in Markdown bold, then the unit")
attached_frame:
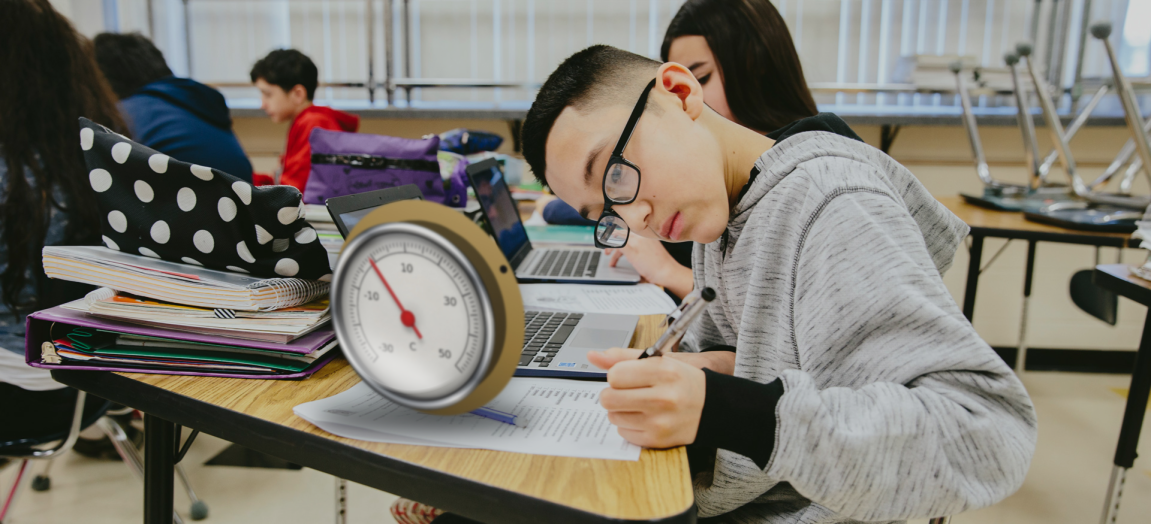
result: **0** °C
